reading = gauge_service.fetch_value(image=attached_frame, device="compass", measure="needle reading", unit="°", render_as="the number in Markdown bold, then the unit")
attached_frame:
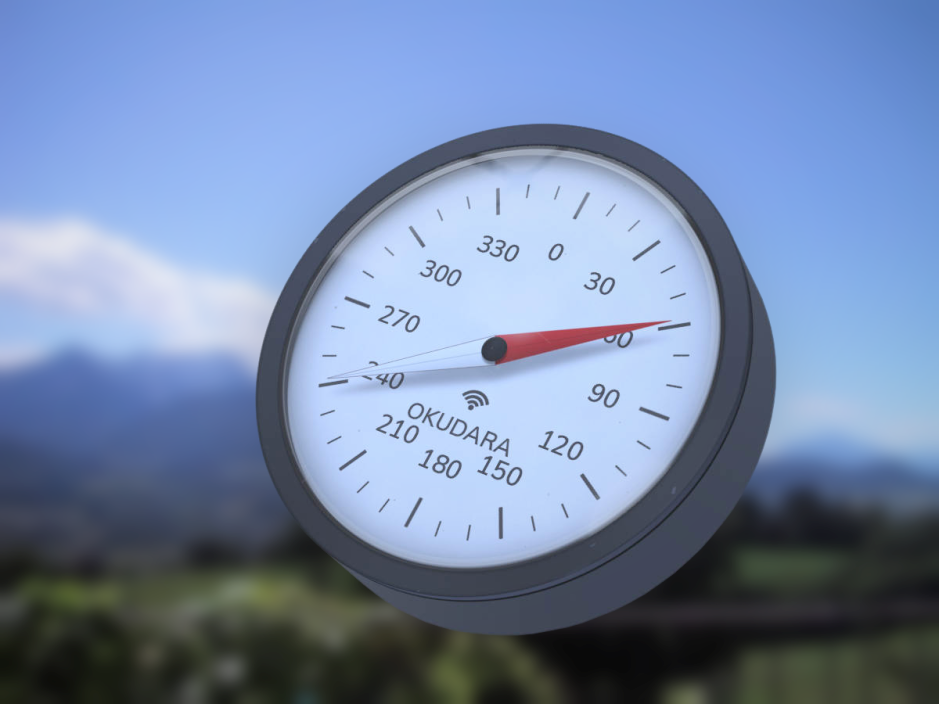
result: **60** °
